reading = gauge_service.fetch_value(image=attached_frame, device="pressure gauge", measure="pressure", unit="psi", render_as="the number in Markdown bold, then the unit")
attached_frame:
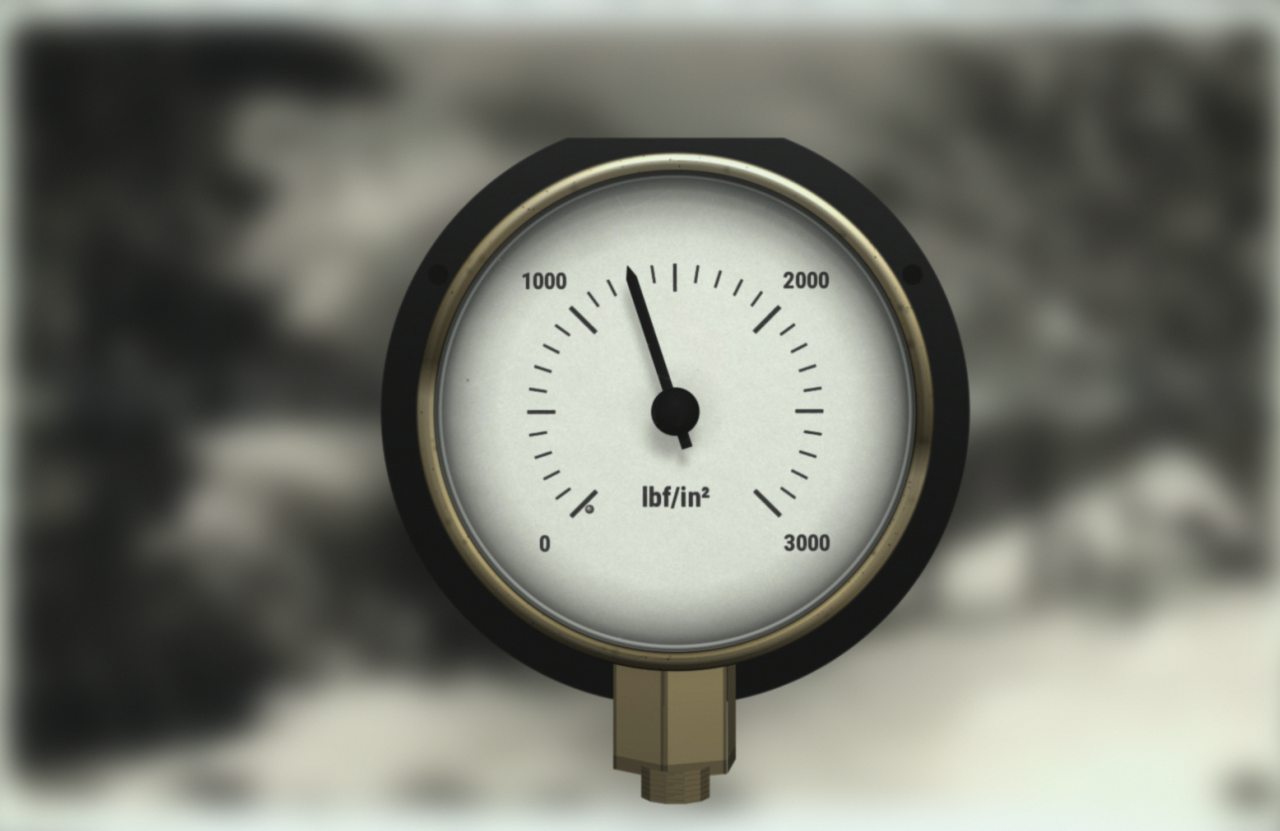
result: **1300** psi
